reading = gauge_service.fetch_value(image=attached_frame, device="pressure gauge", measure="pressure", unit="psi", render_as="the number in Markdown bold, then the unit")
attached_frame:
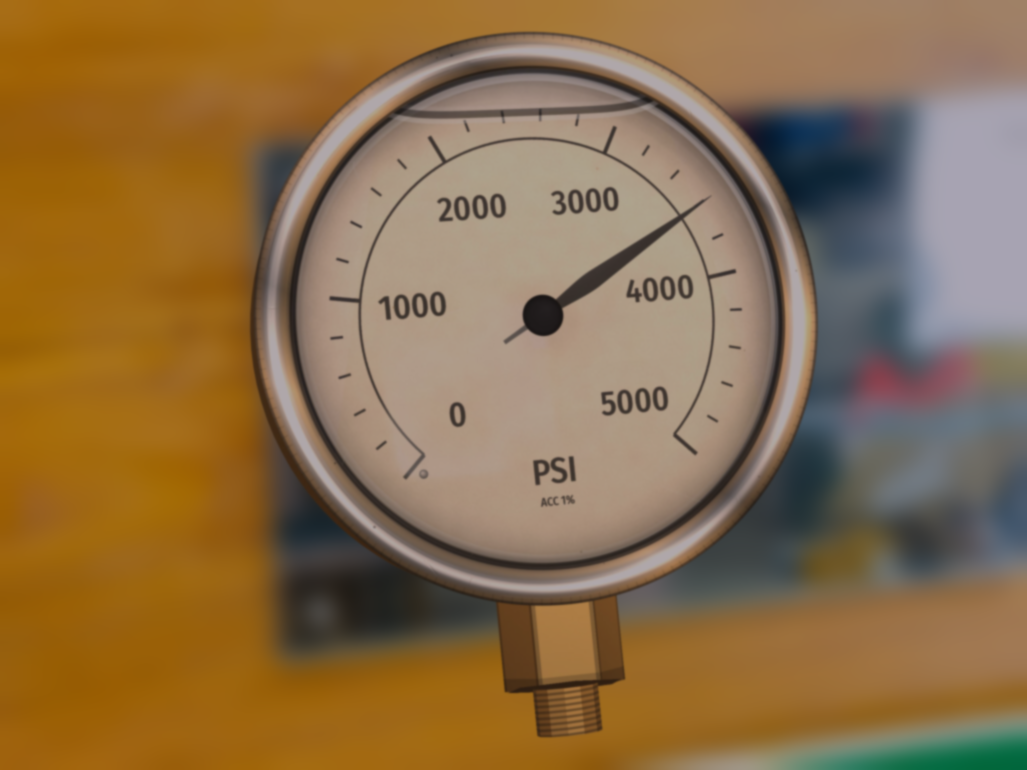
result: **3600** psi
